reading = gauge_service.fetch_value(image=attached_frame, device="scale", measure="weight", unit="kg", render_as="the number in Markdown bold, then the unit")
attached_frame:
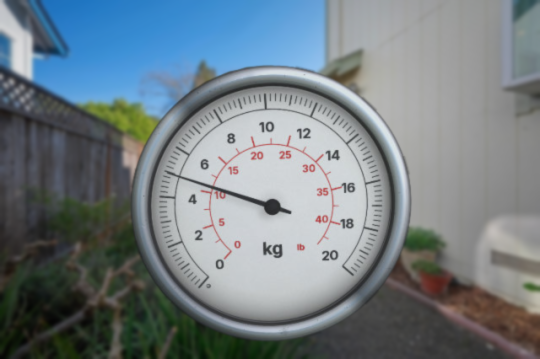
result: **5** kg
